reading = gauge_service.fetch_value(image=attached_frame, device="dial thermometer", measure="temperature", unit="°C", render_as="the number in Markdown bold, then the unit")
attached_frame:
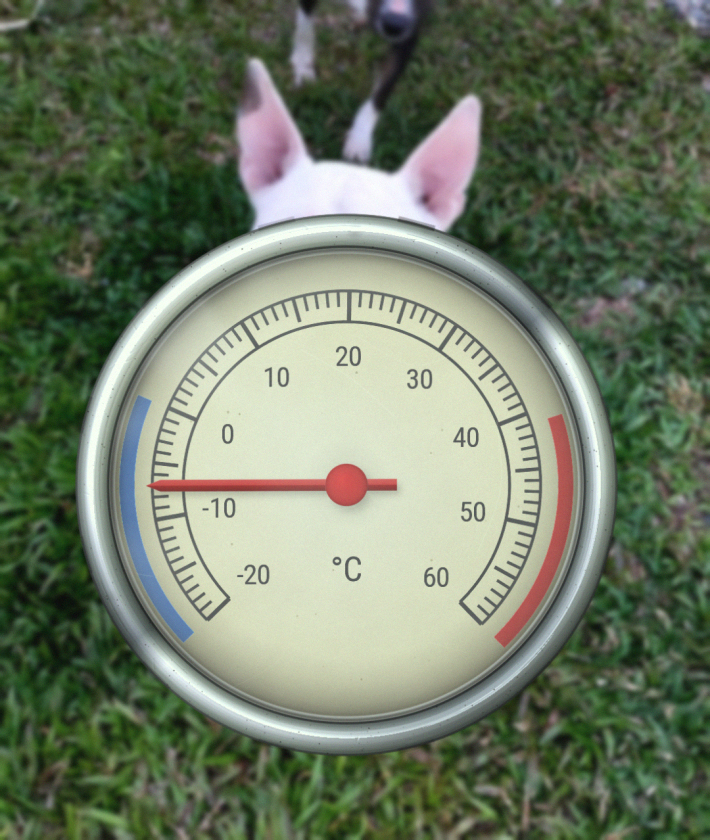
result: **-7** °C
